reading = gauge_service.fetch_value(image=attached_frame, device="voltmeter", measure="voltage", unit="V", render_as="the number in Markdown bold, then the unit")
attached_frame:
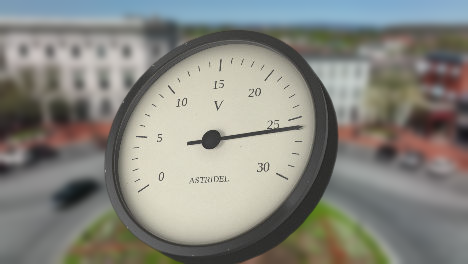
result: **26** V
